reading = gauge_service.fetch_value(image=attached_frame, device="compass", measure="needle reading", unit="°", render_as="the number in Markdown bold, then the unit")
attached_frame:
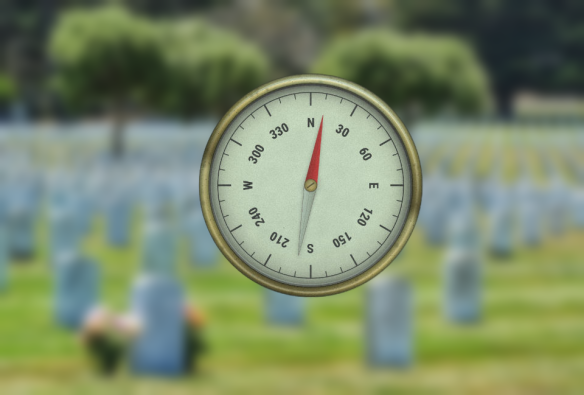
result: **10** °
